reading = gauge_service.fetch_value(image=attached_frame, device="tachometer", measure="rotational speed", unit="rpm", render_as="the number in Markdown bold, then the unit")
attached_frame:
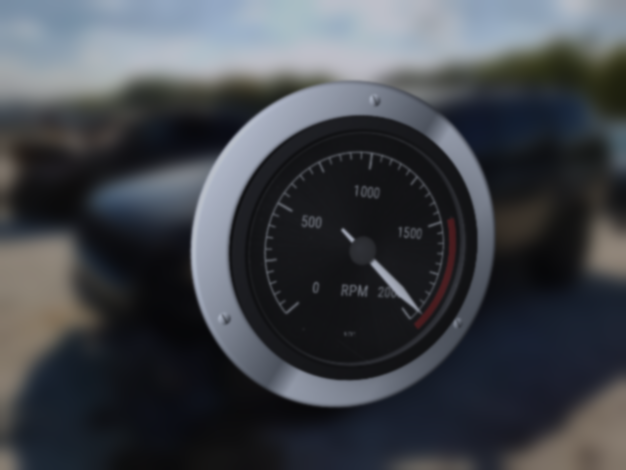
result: **1950** rpm
